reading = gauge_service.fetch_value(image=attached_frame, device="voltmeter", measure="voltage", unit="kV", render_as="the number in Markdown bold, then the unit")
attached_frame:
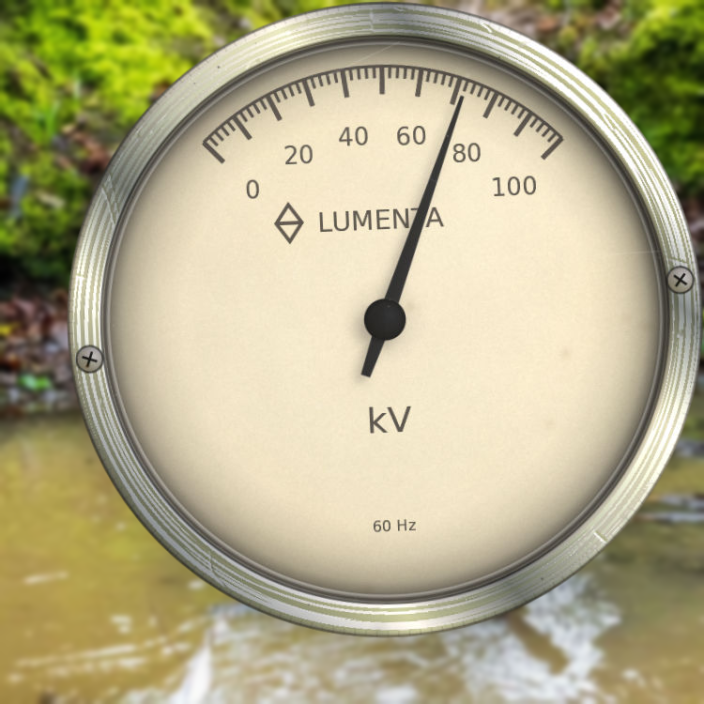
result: **72** kV
